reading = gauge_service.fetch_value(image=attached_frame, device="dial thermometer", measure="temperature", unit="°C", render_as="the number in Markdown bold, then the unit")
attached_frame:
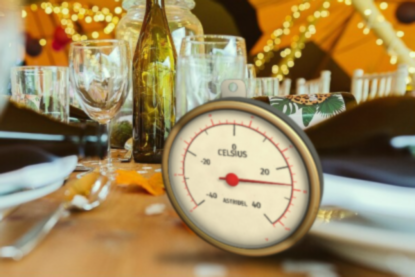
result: **25** °C
